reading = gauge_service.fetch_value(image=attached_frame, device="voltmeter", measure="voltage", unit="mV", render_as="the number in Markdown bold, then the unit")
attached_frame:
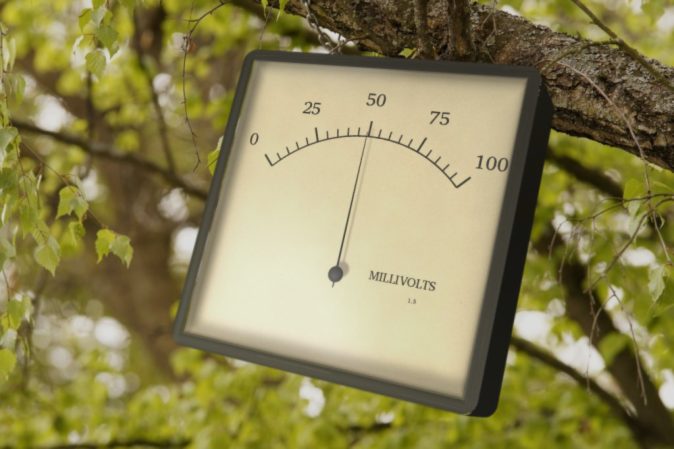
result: **50** mV
